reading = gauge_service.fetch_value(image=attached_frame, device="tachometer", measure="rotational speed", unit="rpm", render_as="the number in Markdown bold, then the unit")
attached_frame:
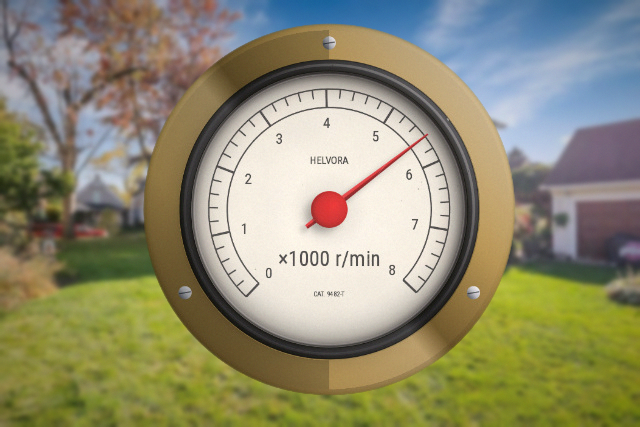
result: **5600** rpm
